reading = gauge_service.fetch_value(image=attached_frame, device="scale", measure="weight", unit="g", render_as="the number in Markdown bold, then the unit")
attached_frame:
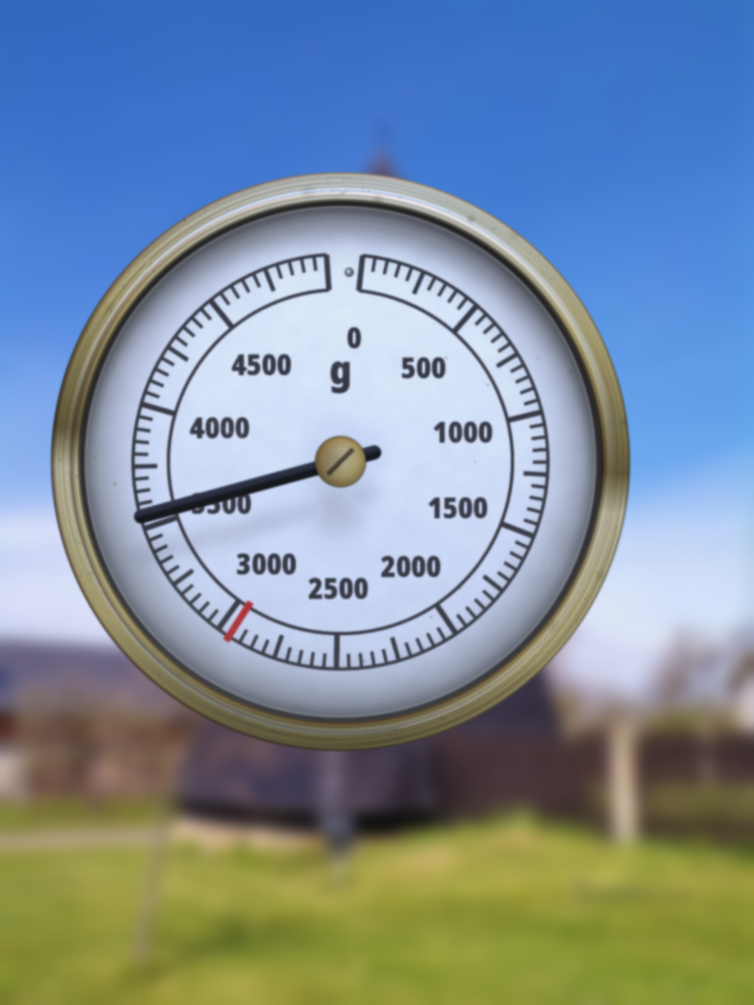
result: **3550** g
